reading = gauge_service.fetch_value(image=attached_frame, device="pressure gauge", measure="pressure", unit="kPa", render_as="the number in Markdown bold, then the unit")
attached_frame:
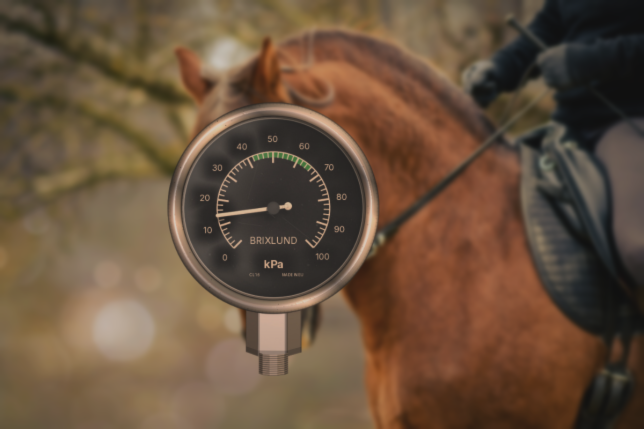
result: **14** kPa
